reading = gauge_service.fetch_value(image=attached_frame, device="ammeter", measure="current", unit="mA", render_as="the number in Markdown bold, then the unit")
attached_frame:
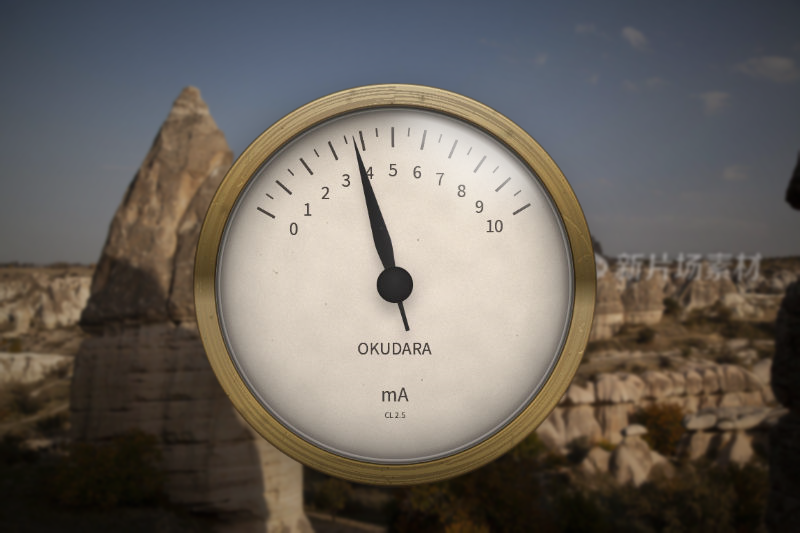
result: **3.75** mA
